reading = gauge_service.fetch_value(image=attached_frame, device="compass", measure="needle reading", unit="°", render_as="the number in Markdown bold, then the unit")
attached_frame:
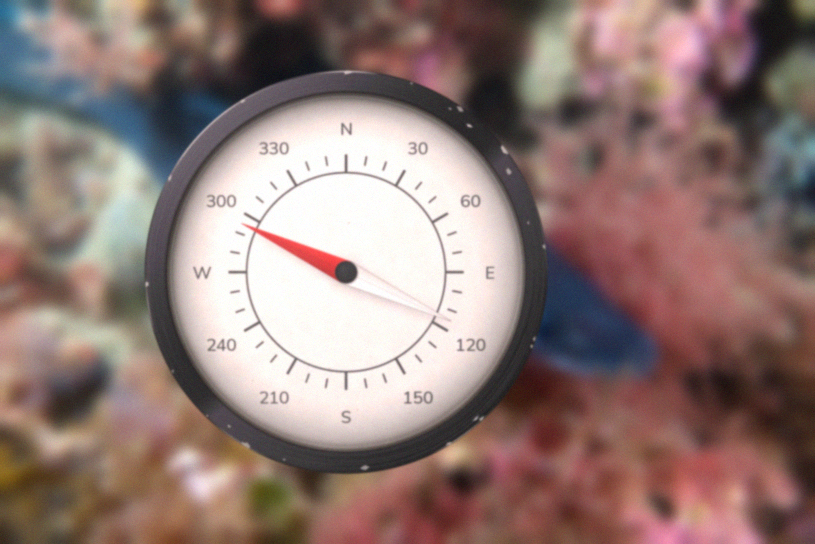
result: **295** °
